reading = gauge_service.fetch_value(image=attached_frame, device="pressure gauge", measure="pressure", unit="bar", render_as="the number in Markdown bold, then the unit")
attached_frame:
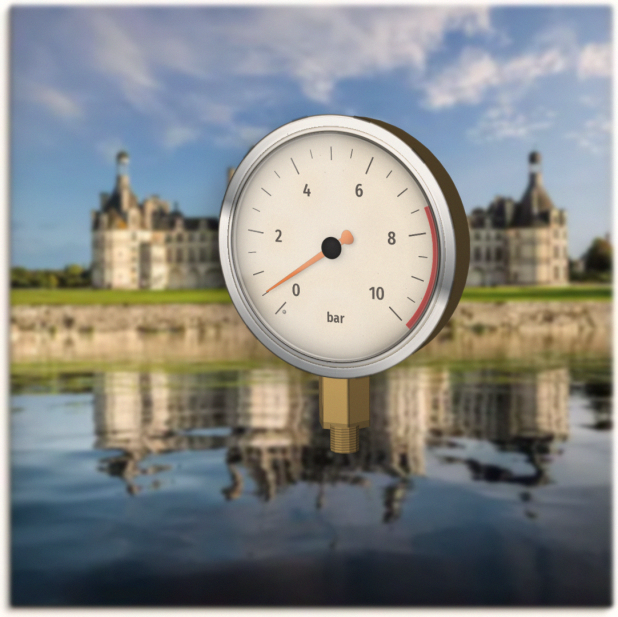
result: **0.5** bar
